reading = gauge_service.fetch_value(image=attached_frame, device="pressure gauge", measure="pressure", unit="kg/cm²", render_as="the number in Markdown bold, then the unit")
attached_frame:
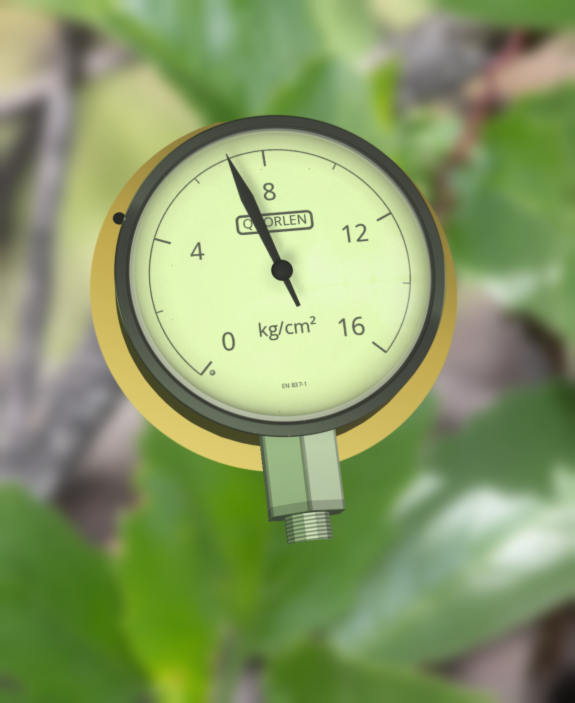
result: **7** kg/cm²
